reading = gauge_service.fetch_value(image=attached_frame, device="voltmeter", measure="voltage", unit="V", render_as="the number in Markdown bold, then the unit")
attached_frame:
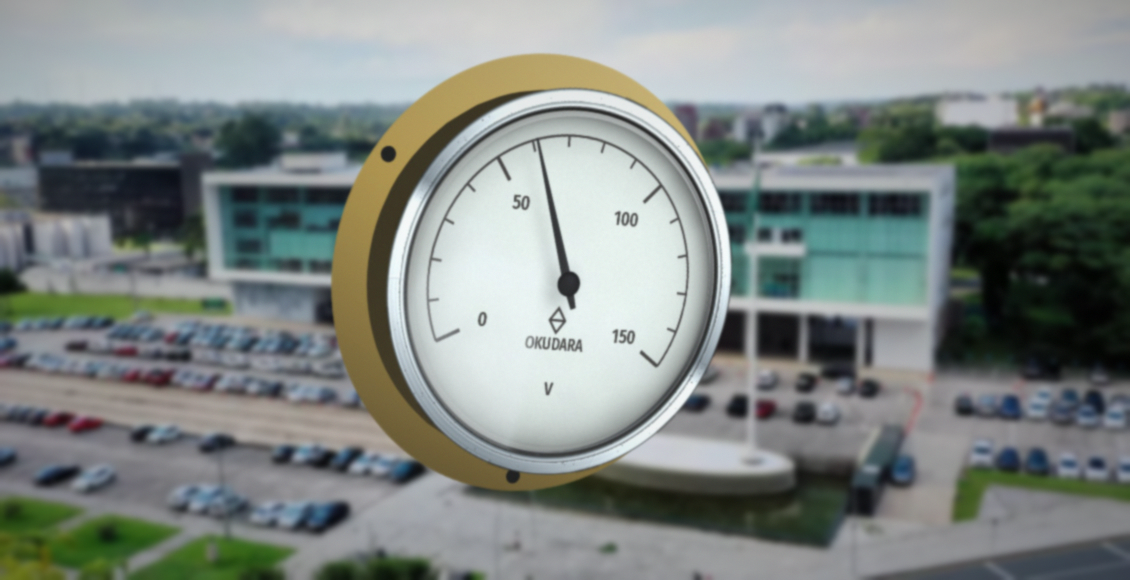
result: **60** V
